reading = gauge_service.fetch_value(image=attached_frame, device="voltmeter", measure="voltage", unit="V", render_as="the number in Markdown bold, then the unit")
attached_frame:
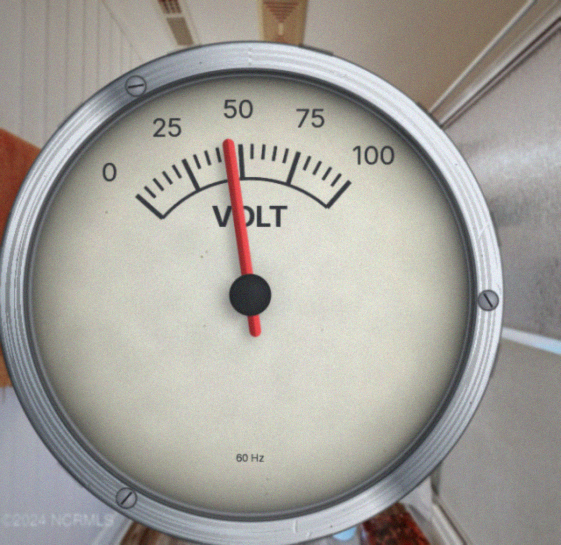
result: **45** V
